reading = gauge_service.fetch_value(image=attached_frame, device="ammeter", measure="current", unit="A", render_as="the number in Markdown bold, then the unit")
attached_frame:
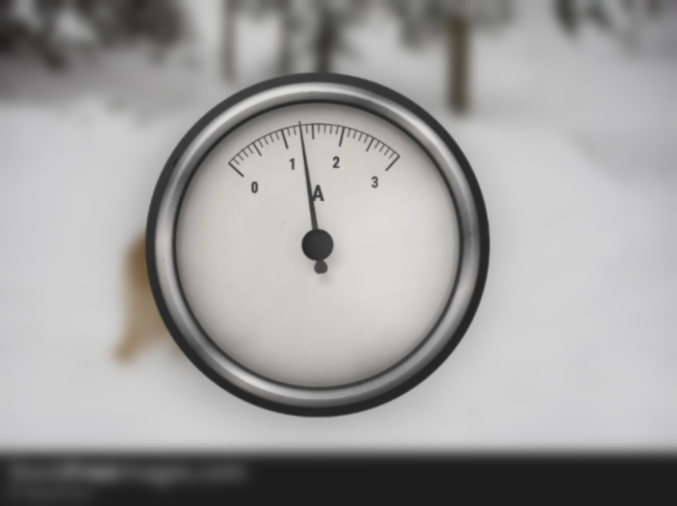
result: **1.3** A
